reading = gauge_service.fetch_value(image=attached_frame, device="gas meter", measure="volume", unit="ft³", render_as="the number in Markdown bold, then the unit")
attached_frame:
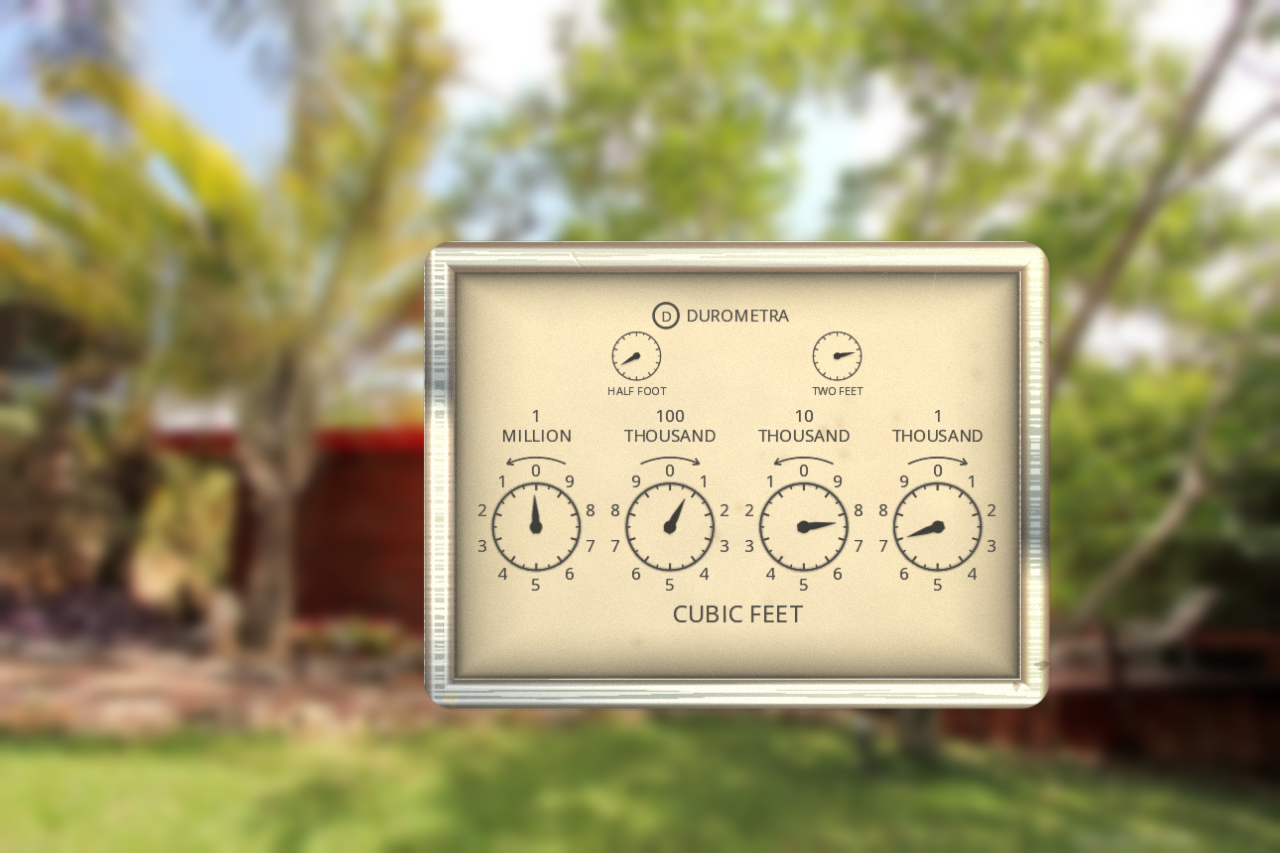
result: **7700** ft³
